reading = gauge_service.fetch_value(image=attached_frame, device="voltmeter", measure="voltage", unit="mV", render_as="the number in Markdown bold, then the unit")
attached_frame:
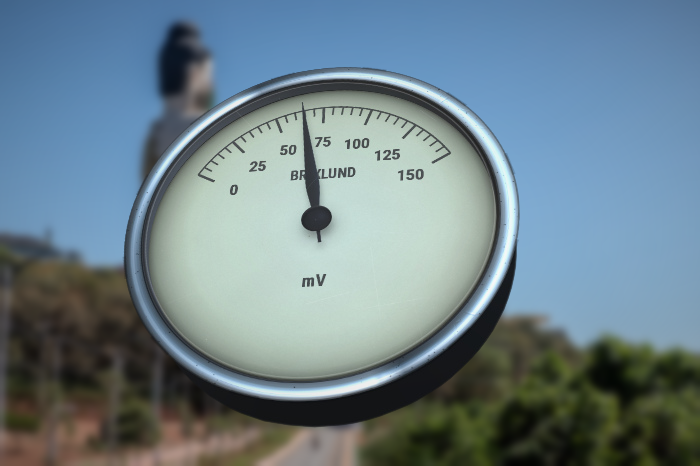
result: **65** mV
